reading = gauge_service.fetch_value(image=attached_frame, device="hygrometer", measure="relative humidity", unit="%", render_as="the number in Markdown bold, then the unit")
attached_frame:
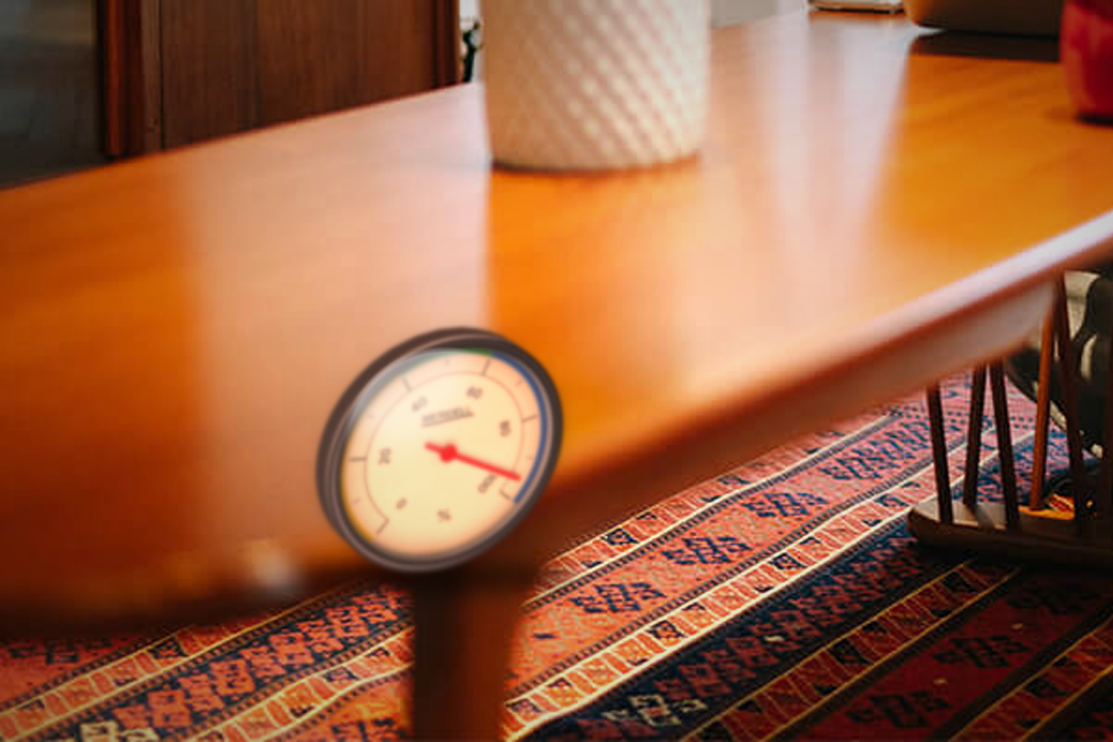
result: **95** %
